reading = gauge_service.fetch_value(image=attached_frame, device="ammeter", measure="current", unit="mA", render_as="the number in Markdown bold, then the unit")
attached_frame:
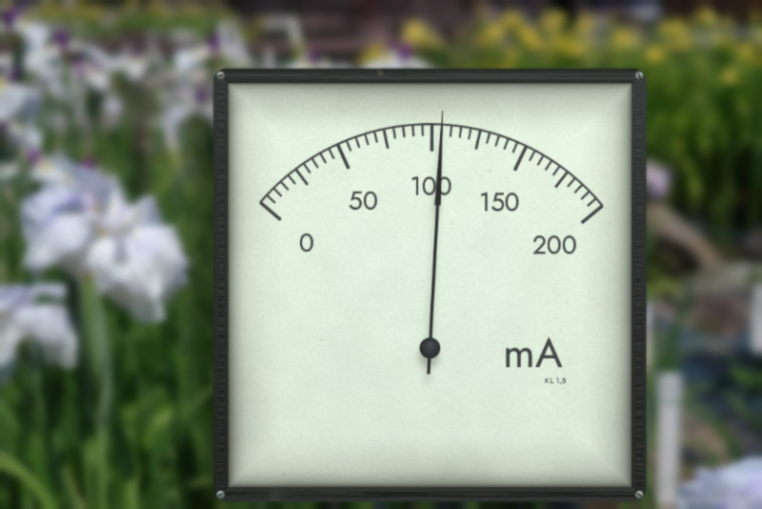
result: **105** mA
